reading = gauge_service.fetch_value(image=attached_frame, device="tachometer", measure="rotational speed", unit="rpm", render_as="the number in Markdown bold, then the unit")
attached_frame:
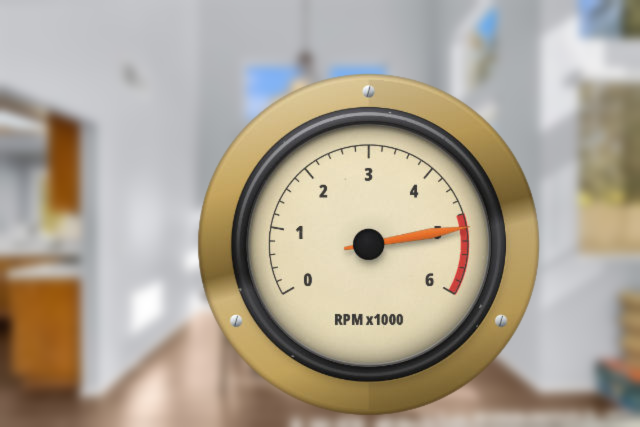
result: **5000** rpm
